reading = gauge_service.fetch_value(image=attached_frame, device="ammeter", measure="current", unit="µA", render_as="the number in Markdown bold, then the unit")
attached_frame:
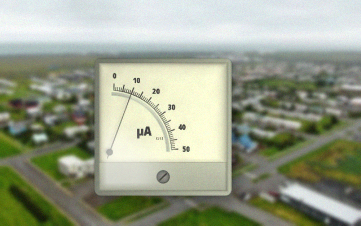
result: **10** µA
